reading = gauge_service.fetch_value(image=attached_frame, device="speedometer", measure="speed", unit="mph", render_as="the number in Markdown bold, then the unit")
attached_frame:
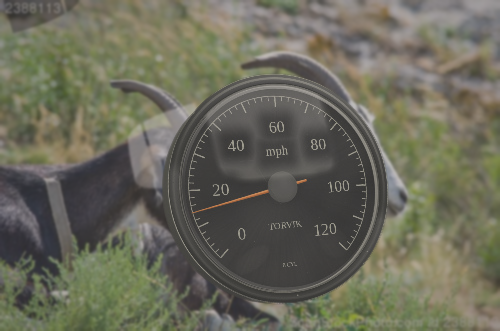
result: **14** mph
